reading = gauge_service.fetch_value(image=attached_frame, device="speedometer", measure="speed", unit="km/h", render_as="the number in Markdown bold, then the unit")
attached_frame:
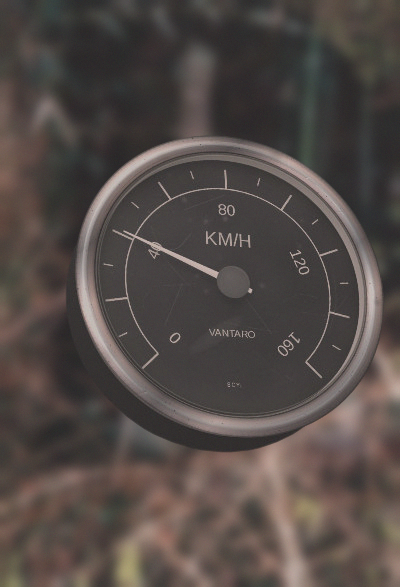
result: **40** km/h
